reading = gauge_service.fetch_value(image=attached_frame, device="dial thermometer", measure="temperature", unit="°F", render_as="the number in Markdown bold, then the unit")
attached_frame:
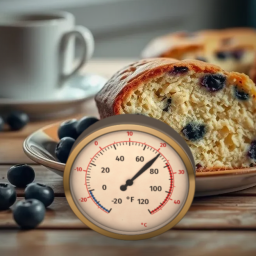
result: **70** °F
